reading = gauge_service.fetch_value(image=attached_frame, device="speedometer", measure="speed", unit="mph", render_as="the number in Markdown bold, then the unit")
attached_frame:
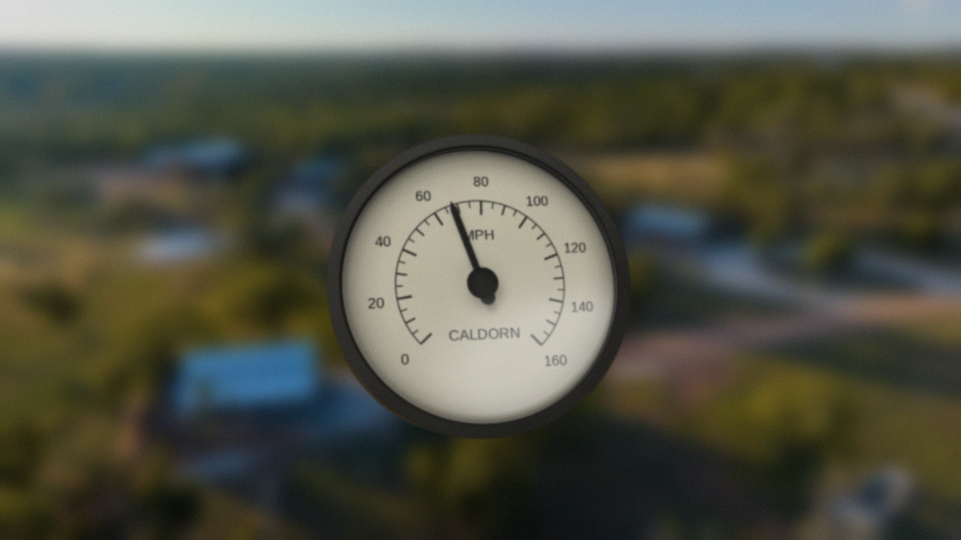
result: **67.5** mph
